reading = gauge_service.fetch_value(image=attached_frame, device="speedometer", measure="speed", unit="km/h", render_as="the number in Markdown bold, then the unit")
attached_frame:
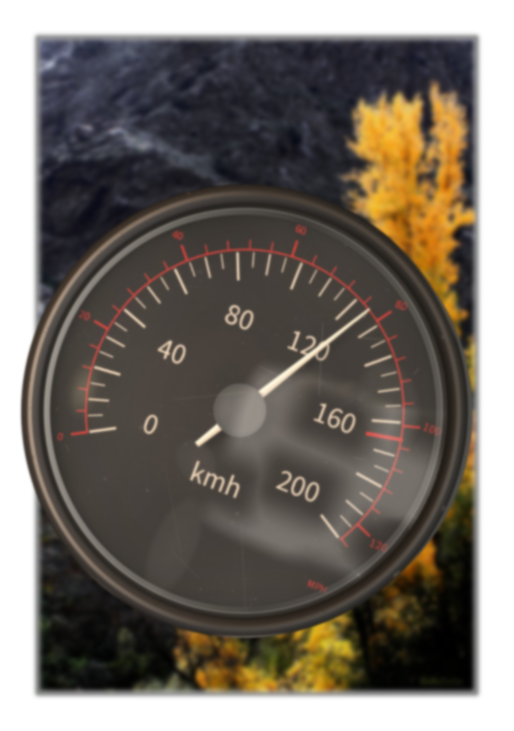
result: **125** km/h
